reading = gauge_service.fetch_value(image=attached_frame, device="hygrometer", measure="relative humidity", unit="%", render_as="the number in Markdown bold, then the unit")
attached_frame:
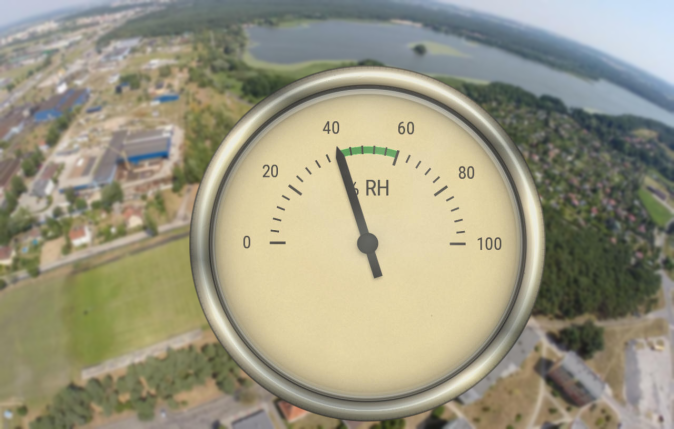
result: **40** %
